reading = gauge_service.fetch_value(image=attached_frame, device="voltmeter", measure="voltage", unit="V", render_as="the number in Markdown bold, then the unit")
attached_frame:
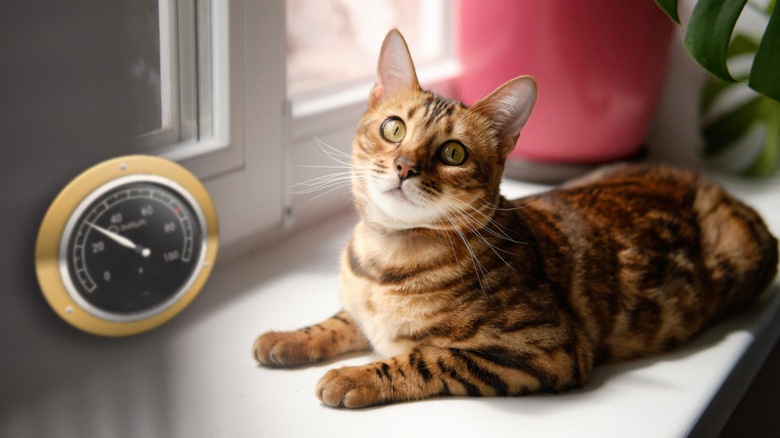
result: **30** V
